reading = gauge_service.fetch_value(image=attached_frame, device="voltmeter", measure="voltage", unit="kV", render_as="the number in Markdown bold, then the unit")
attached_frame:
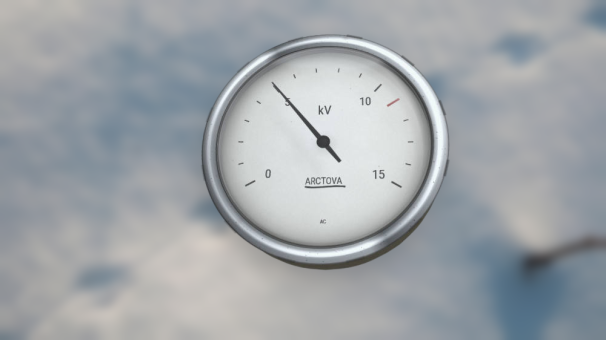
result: **5** kV
